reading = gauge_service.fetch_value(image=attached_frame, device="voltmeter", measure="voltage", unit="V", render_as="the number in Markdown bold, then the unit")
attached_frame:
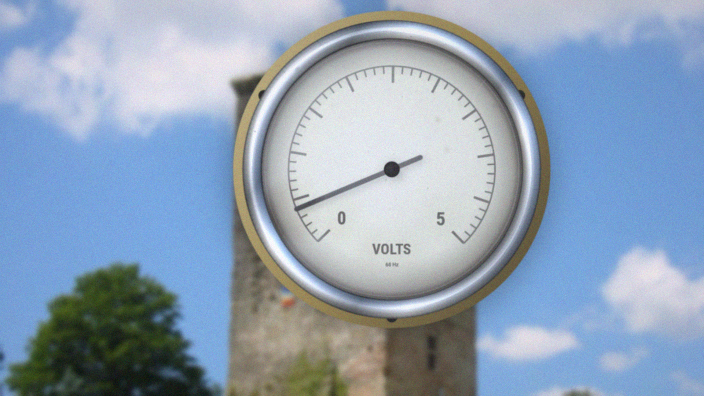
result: **0.4** V
